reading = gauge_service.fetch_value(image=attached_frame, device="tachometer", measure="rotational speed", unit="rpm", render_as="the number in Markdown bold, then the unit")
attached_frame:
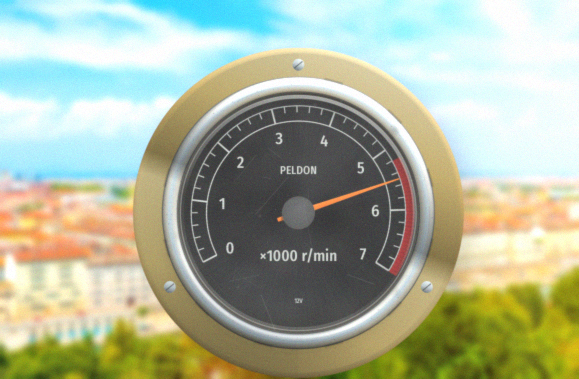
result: **5500** rpm
